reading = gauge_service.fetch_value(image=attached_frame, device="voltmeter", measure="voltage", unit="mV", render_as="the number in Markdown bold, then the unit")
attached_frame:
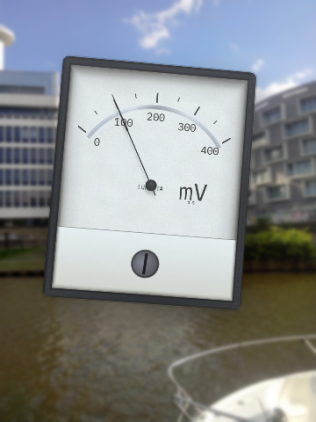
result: **100** mV
